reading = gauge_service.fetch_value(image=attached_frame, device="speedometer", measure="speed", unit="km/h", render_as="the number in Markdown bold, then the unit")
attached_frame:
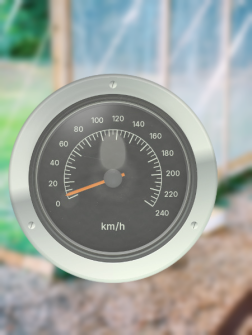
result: **5** km/h
